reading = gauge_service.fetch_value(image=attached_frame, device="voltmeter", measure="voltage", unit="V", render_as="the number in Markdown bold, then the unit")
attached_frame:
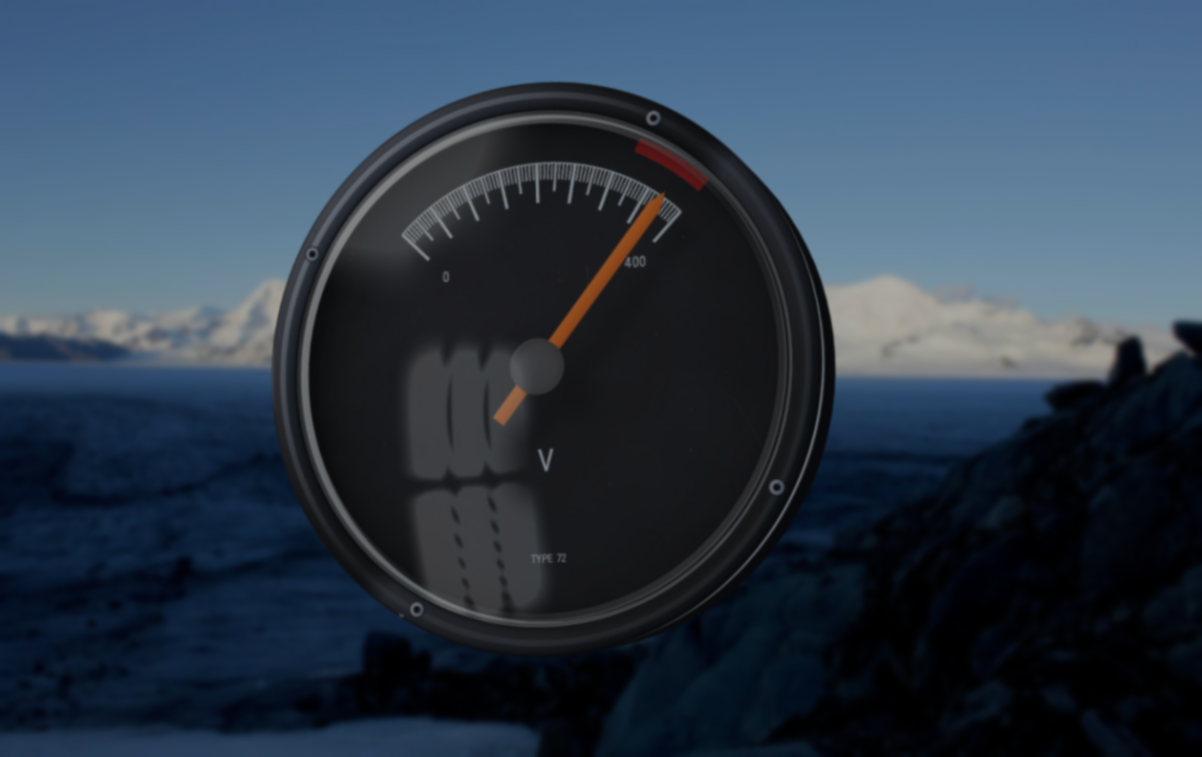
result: **375** V
